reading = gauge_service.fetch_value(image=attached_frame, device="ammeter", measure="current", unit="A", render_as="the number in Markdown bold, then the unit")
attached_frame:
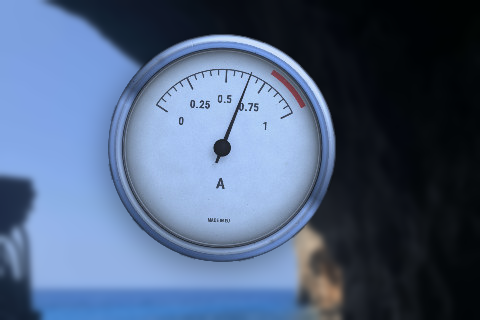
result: **0.65** A
